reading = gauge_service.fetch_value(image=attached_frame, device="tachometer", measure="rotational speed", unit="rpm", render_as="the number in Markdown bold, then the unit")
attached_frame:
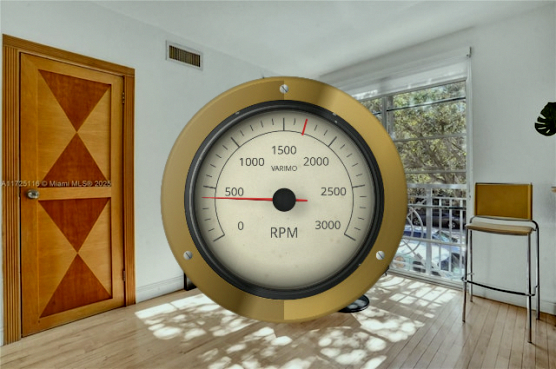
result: **400** rpm
